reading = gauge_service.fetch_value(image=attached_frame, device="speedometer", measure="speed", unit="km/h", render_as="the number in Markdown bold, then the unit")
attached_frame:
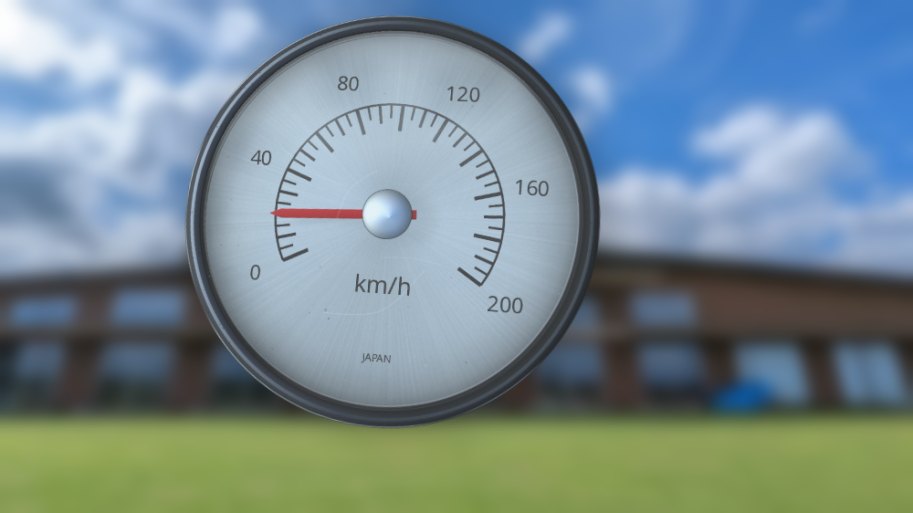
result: **20** km/h
